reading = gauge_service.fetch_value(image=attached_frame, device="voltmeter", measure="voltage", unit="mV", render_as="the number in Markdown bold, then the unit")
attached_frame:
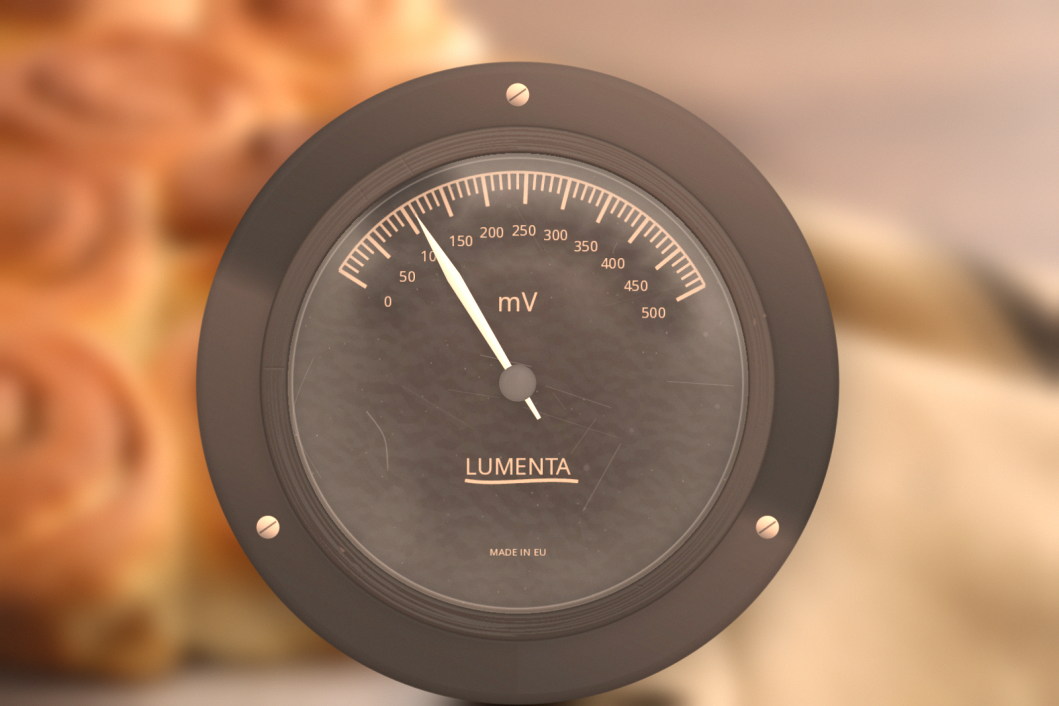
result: **110** mV
